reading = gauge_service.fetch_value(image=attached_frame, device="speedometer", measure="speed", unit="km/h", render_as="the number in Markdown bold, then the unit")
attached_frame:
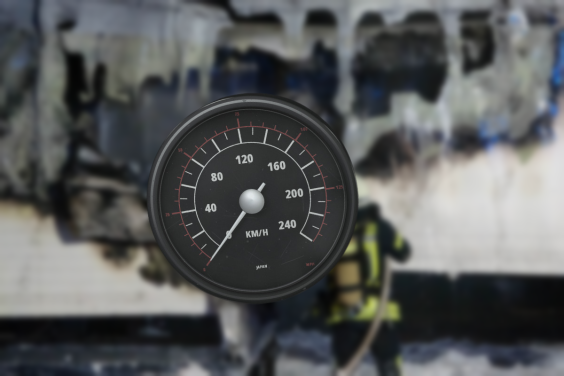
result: **0** km/h
